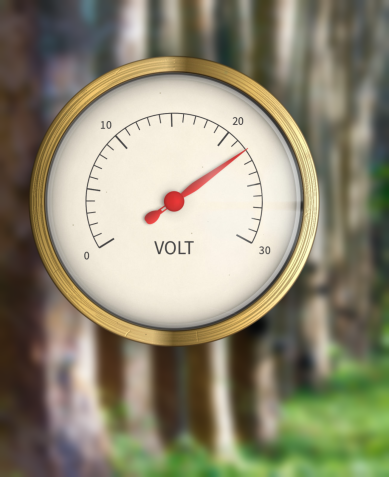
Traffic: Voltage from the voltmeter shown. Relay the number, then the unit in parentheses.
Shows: 22 (V)
